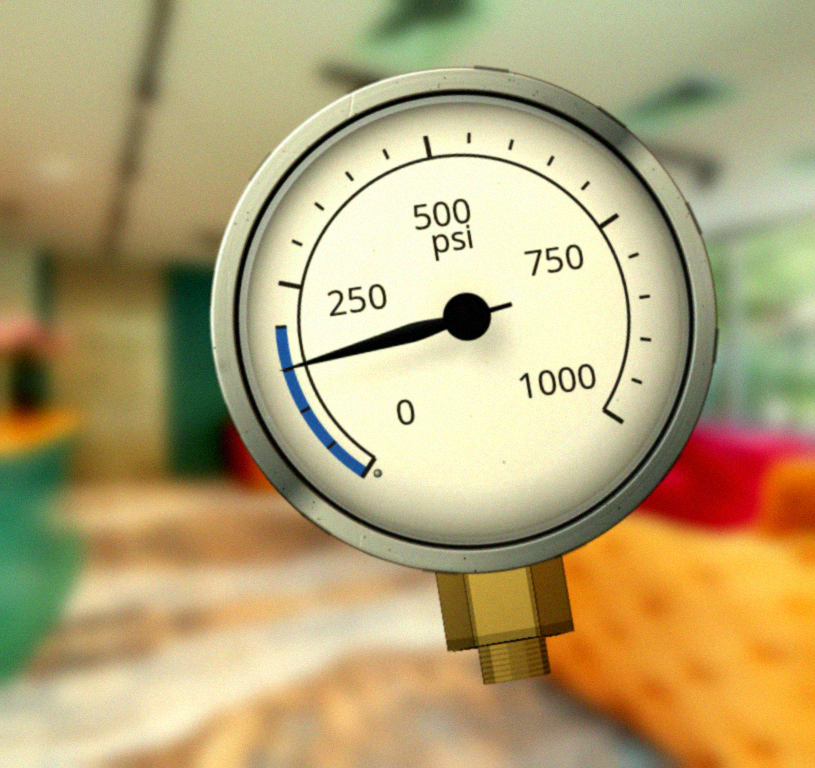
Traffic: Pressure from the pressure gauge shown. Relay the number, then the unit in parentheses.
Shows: 150 (psi)
